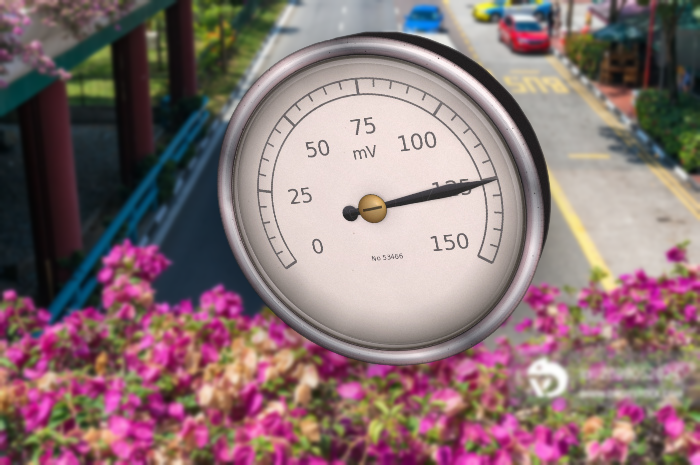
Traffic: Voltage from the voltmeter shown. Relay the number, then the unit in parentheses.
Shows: 125 (mV)
